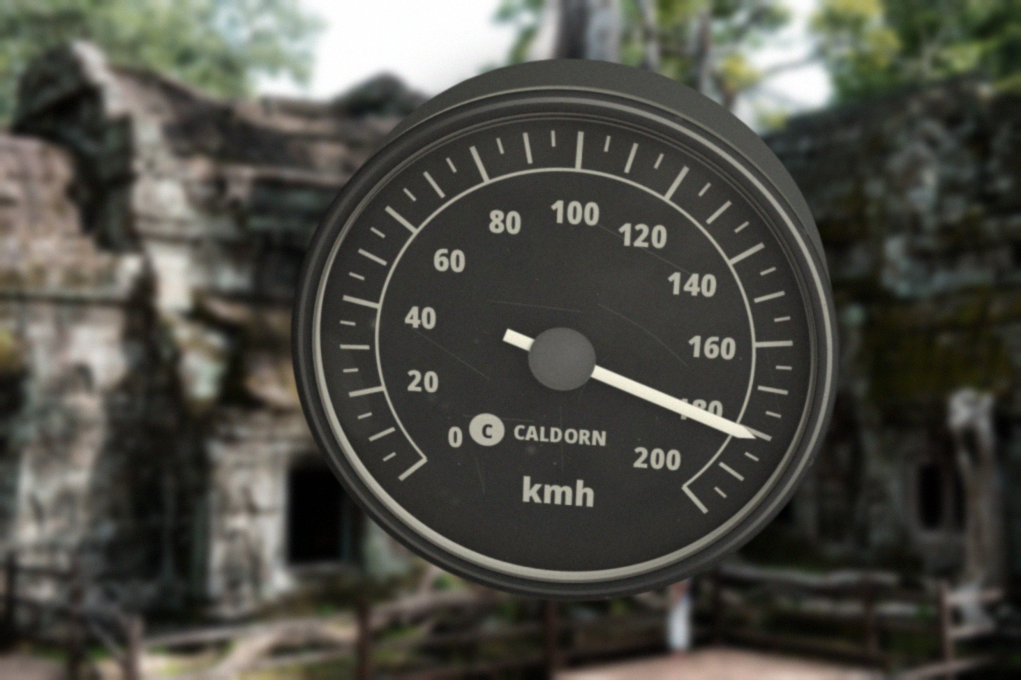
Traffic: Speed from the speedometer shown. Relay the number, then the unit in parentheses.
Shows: 180 (km/h)
